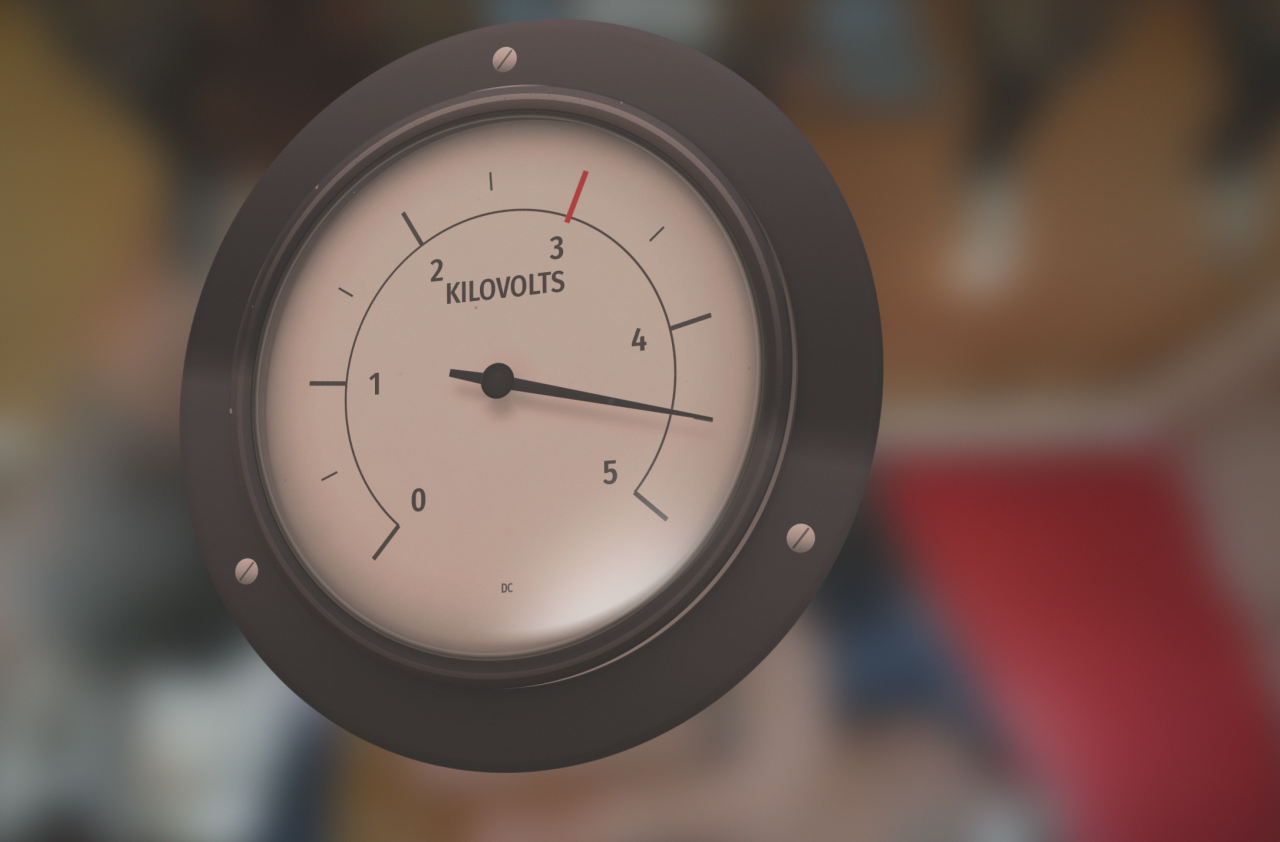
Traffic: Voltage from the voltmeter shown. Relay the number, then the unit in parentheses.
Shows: 4.5 (kV)
